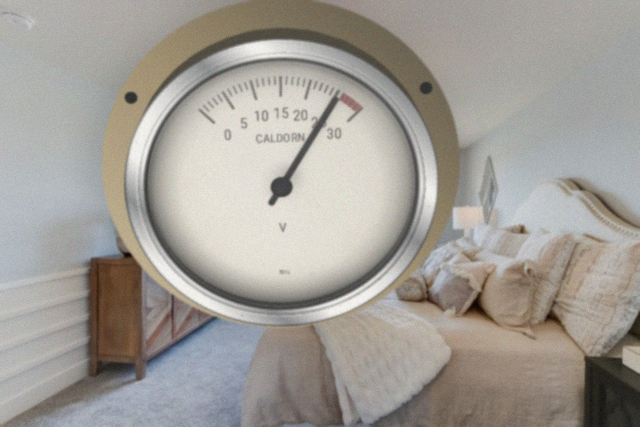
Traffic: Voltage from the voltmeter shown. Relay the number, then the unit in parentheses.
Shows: 25 (V)
